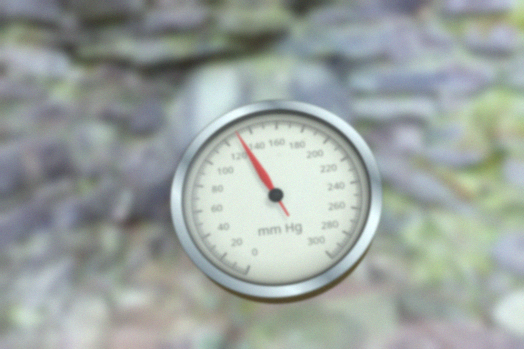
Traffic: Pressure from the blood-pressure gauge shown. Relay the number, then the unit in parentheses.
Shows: 130 (mmHg)
